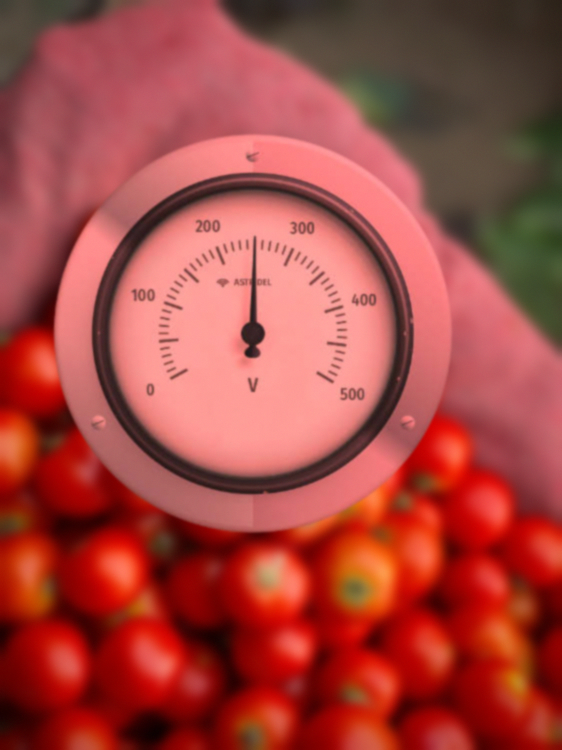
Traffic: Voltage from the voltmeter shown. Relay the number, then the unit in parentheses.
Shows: 250 (V)
